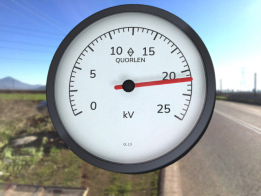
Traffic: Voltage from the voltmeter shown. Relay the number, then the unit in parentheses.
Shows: 21 (kV)
